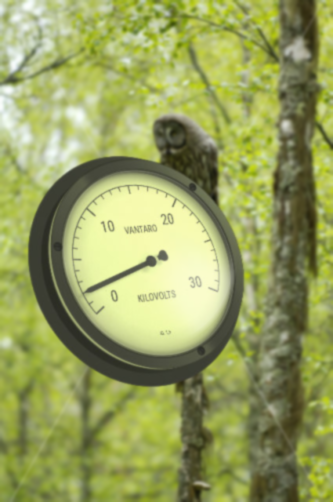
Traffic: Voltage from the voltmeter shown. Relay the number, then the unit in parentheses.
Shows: 2 (kV)
